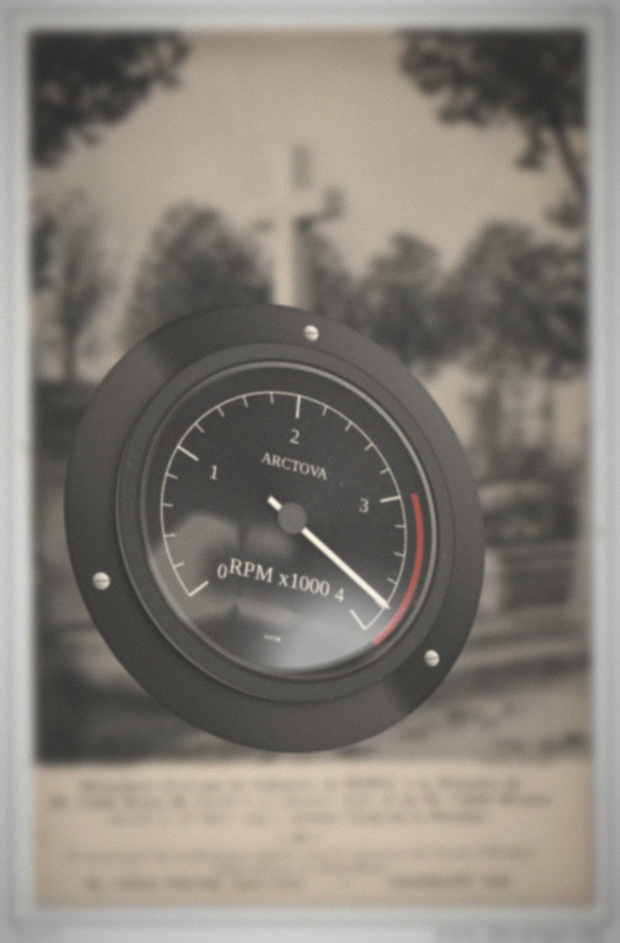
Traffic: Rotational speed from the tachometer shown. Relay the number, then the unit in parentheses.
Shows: 3800 (rpm)
